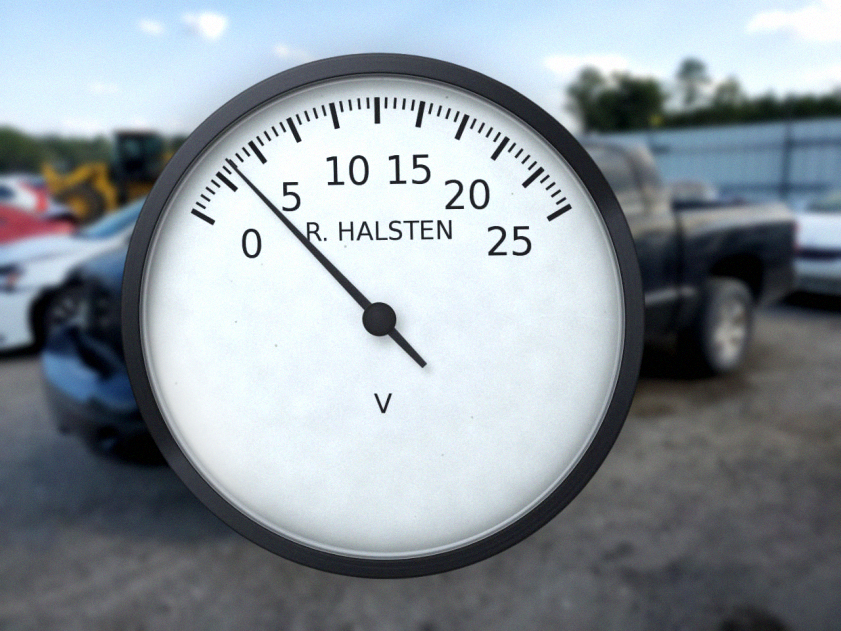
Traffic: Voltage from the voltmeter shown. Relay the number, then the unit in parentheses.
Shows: 3.5 (V)
